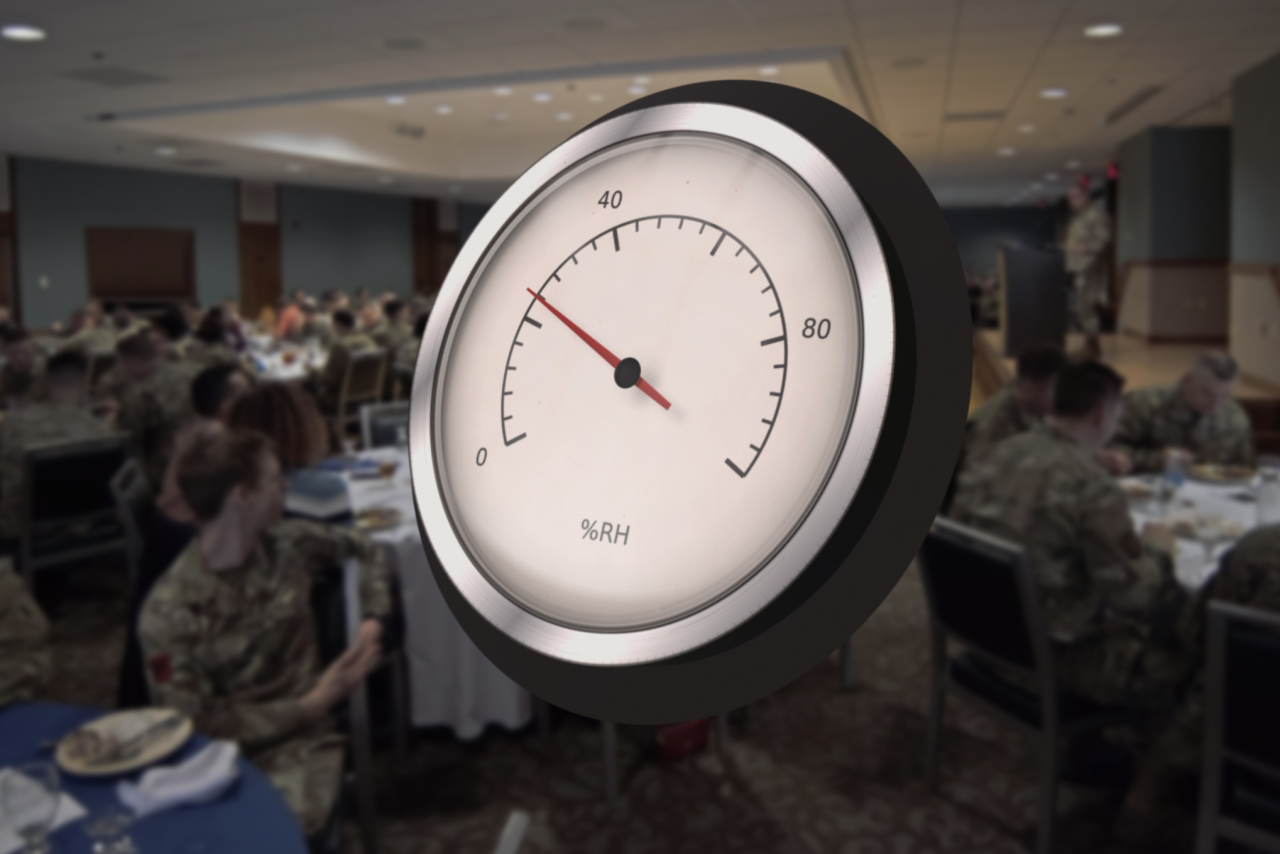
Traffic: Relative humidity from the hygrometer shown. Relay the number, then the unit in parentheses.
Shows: 24 (%)
